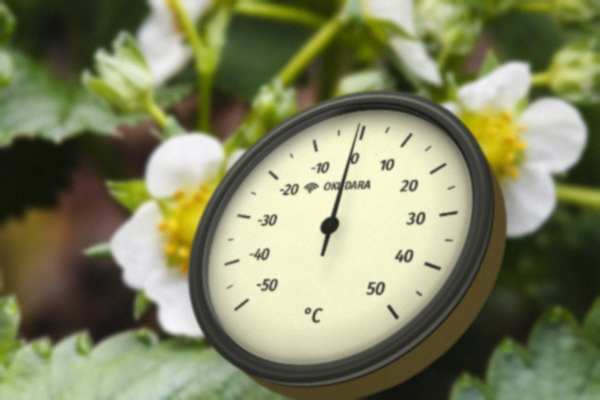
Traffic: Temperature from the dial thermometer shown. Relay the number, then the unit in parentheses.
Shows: 0 (°C)
